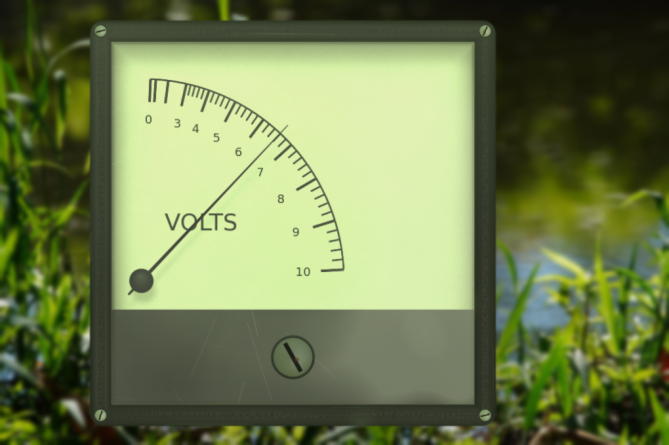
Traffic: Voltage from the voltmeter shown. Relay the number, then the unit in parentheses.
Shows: 6.6 (V)
